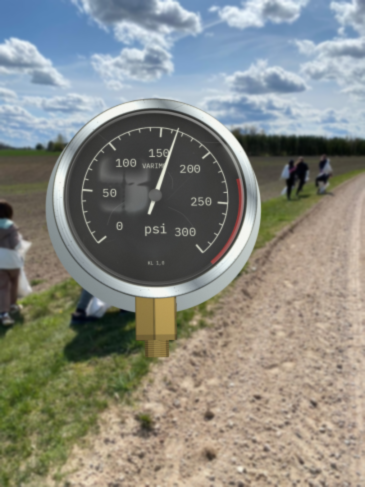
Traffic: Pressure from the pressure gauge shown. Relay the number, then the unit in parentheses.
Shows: 165 (psi)
